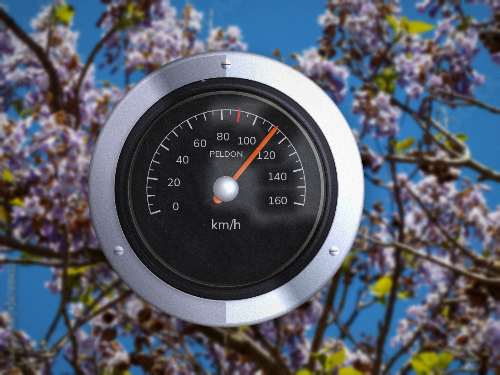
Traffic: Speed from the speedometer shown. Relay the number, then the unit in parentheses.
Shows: 112.5 (km/h)
